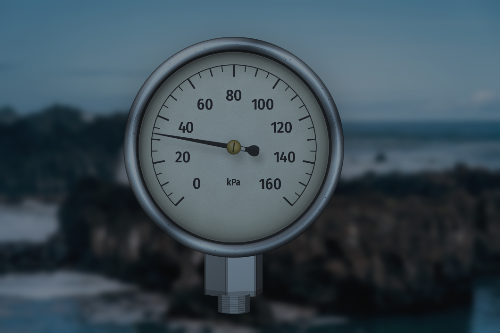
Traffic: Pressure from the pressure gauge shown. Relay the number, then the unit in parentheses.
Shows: 32.5 (kPa)
